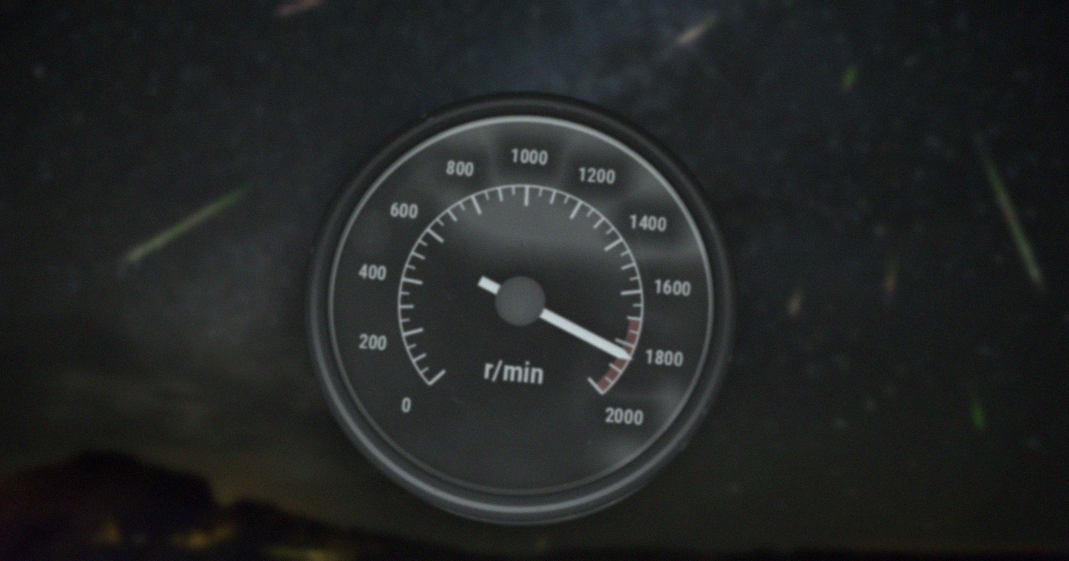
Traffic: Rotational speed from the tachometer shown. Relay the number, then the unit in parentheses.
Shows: 1850 (rpm)
